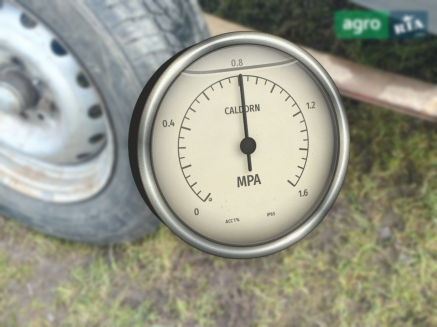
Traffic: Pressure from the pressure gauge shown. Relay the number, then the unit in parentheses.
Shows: 0.8 (MPa)
